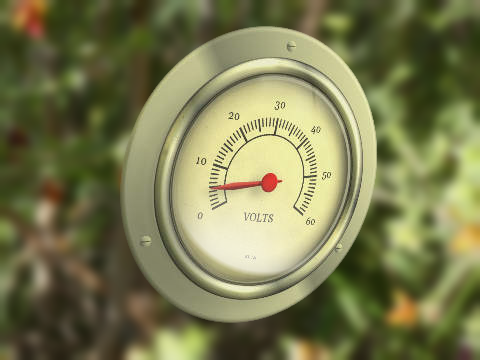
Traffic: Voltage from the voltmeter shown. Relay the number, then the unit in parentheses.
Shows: 5 (V)
